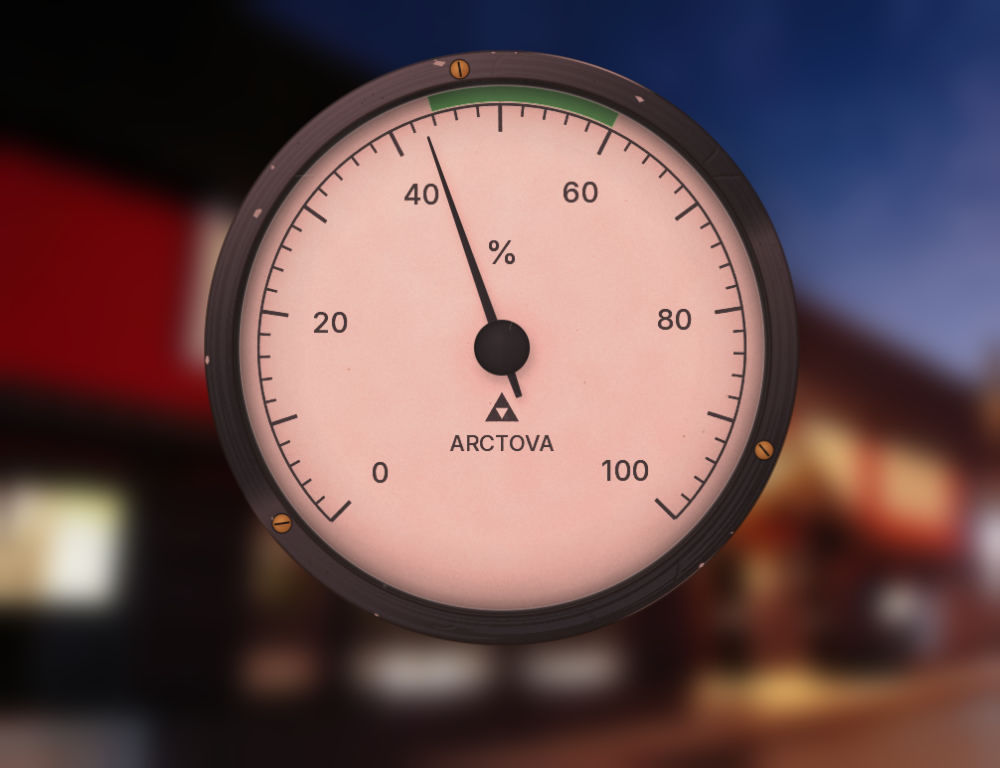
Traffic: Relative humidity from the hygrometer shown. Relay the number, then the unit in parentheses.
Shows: 43 (%)
